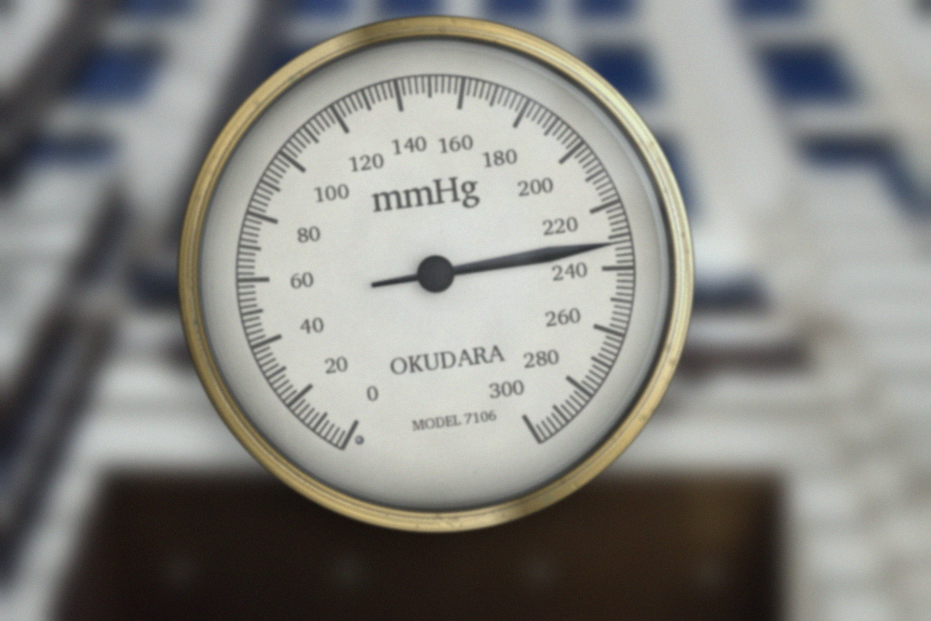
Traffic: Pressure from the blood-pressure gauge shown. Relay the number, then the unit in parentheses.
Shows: 232 (mmHg)
